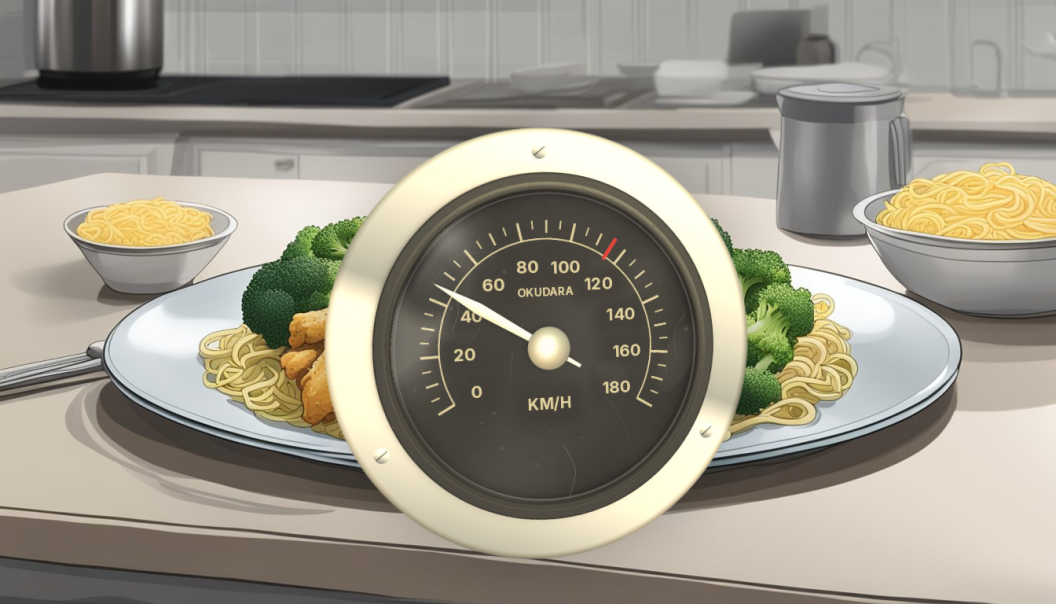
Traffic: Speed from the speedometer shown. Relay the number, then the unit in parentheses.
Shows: 45 (km/h)
